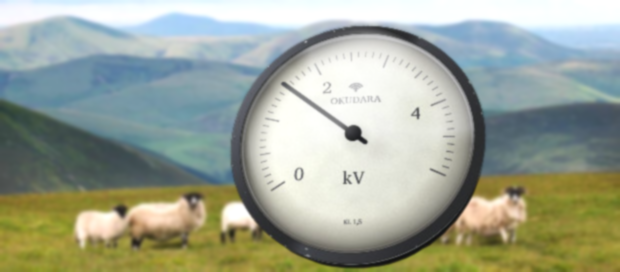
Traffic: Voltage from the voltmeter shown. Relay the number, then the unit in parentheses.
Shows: 1.5 (kV)
